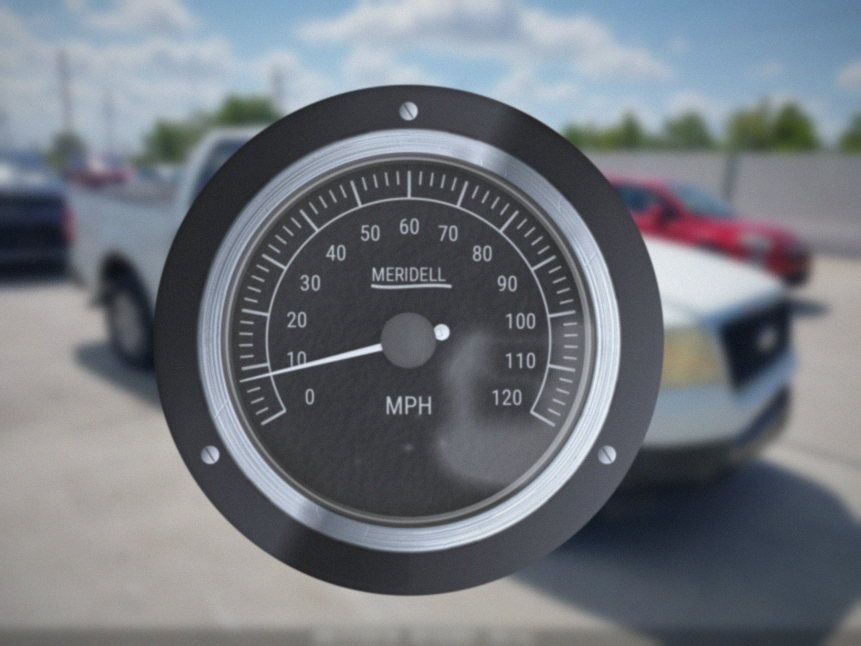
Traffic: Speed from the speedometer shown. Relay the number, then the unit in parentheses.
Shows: 8 (mph)
